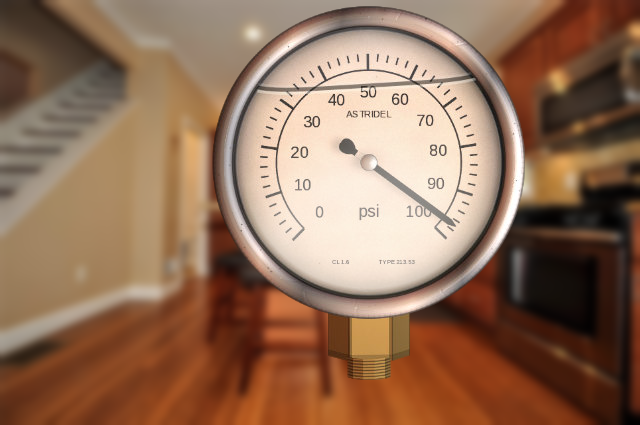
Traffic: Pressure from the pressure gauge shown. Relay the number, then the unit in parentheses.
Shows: 97 (psi)
